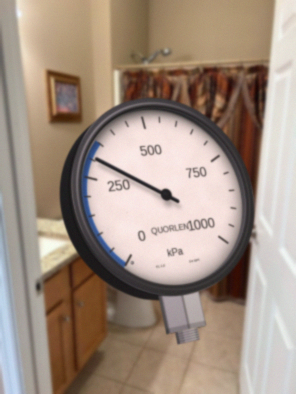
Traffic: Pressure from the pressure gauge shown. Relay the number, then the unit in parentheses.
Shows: 300 (kPa)
